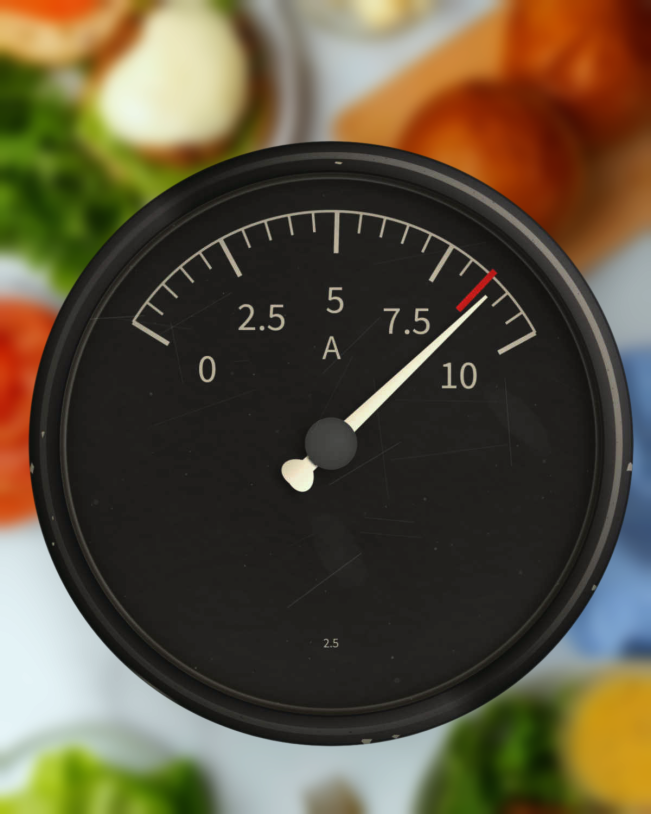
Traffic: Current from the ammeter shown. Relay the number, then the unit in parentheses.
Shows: 8.75 (A)
